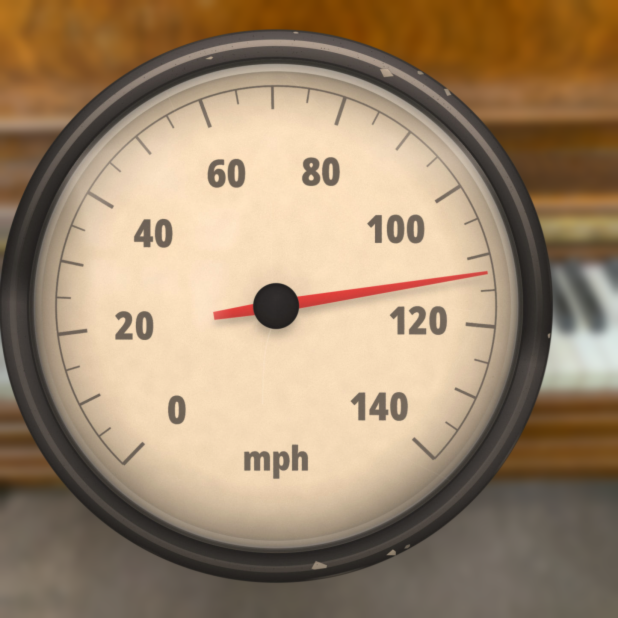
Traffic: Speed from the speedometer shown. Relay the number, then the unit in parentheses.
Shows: 112.5 (mph)
